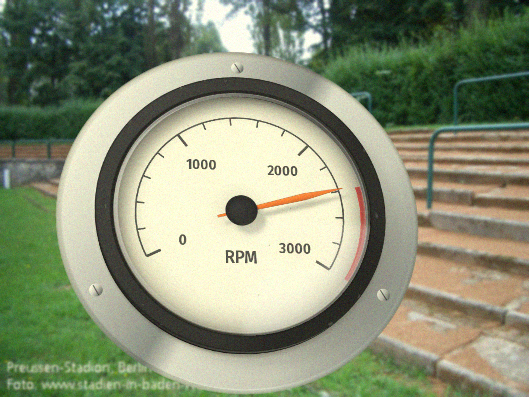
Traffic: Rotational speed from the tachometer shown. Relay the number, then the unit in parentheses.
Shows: 2400 (rpm)
